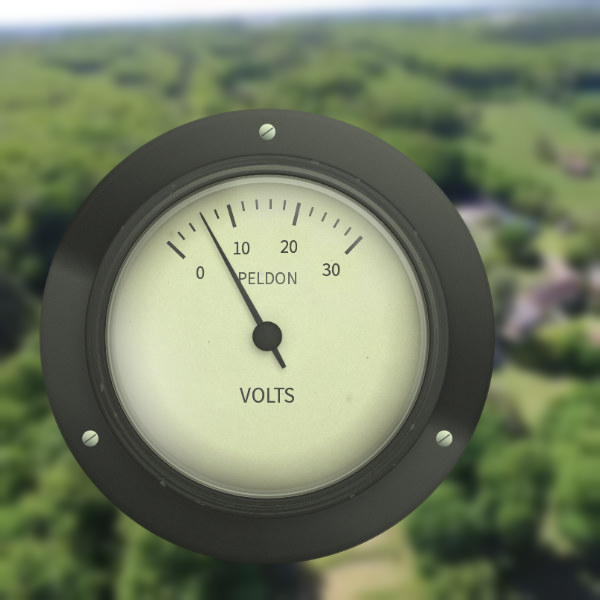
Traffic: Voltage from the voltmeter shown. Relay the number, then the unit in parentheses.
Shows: 6 (V)
